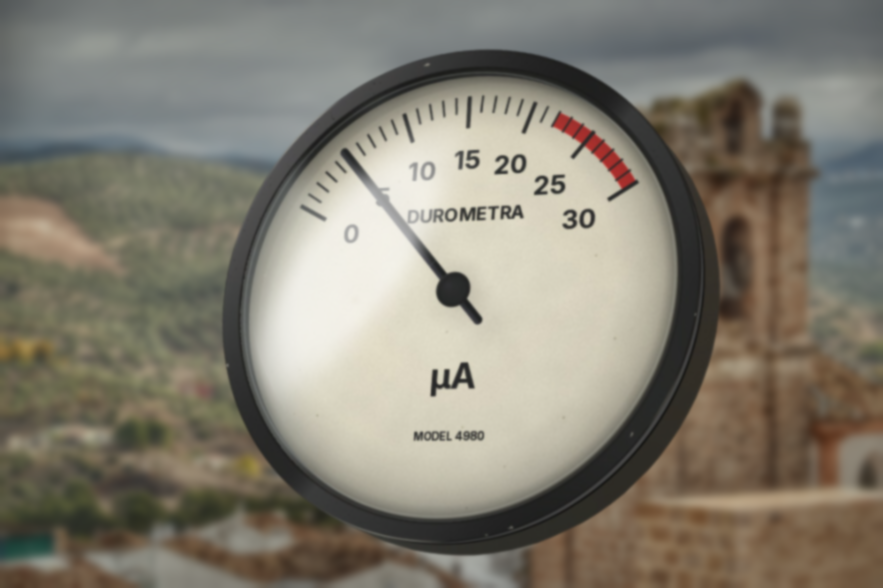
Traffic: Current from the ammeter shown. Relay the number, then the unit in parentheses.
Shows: 5 (µA)
